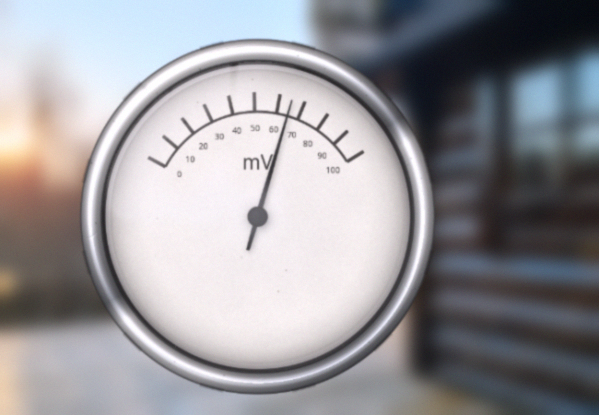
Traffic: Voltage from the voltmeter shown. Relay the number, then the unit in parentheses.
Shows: 65 (mV)
